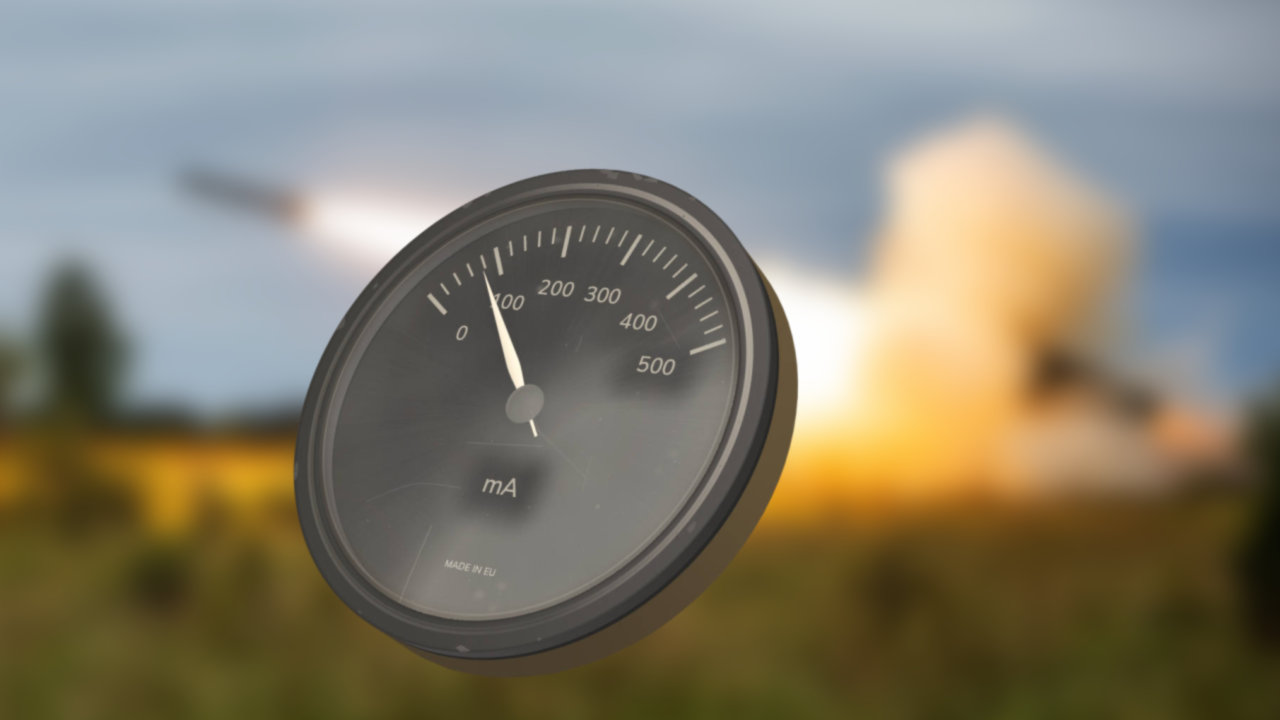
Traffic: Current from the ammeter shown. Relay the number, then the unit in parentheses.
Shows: 80 (mA)
